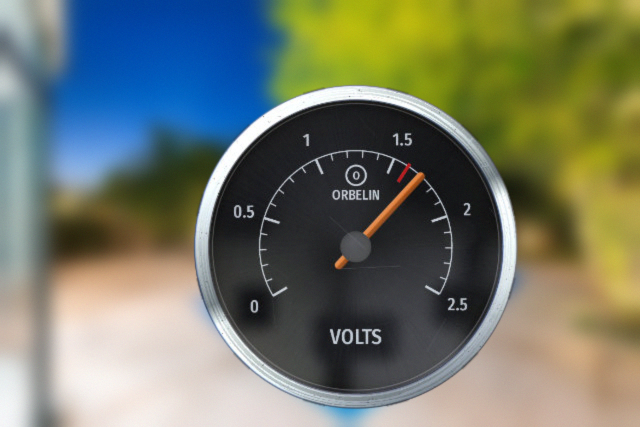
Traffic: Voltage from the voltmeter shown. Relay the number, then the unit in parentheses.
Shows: 1.7 (V)
